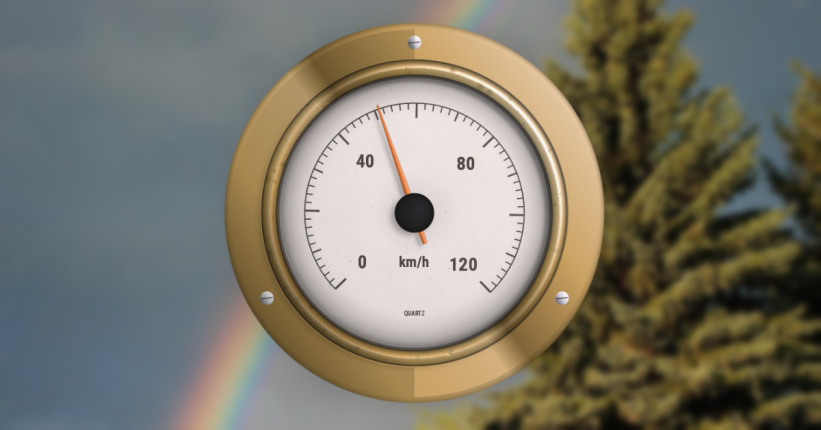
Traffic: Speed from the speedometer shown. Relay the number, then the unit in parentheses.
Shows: 51 (km/h)
